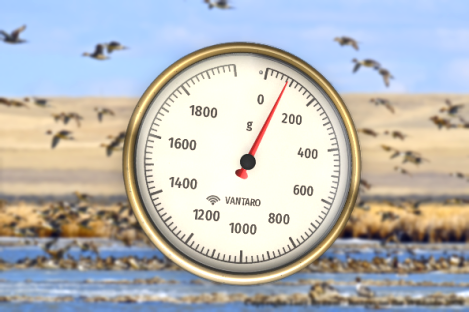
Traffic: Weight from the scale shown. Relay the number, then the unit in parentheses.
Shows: 80 (g)
